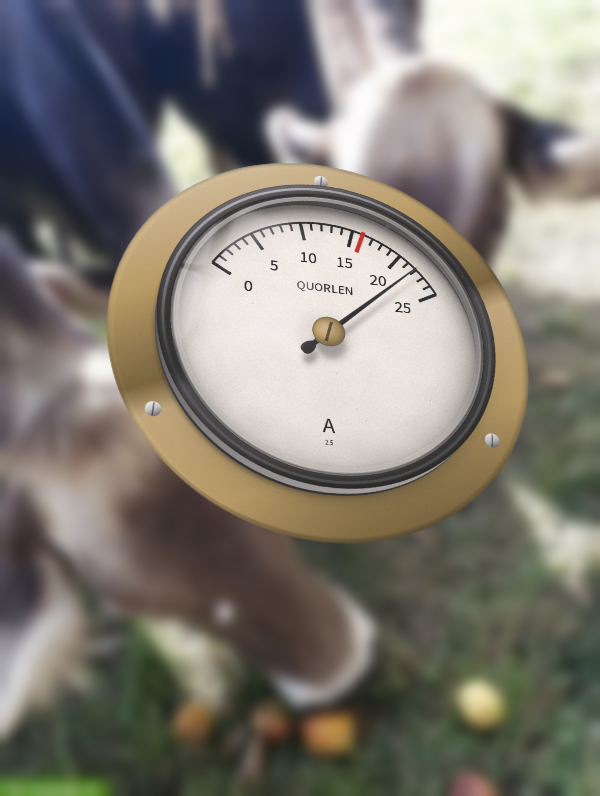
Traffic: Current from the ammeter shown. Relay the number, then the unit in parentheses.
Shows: 22 (A)
